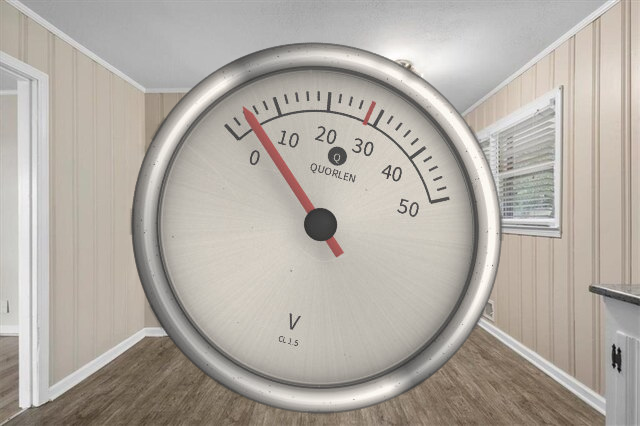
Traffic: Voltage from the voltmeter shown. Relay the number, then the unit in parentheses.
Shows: 4 (V)
